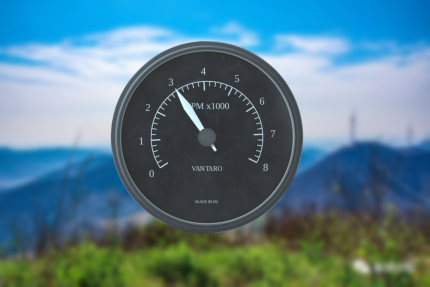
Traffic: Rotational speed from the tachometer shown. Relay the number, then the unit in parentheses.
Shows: 3000 (rpm)
